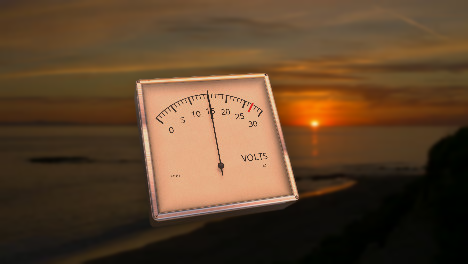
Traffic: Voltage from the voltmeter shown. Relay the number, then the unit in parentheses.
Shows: 15 (V)
